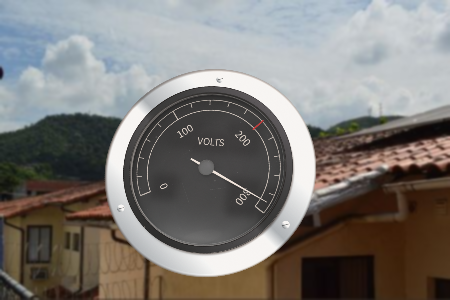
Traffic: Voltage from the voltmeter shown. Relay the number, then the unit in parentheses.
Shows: 290 (V)
